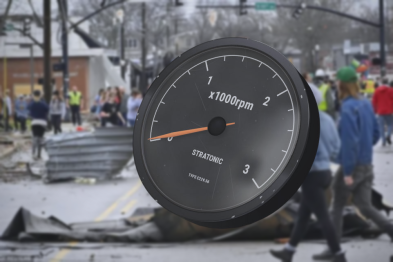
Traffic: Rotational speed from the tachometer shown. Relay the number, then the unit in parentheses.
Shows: 0 (rpm)
